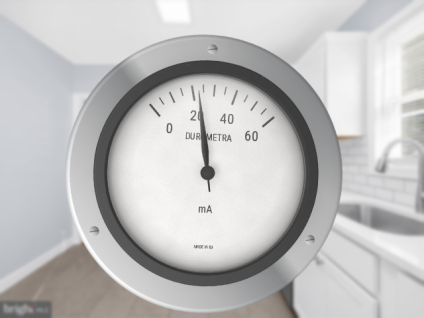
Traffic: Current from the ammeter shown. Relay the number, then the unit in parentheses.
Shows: 22.5 (mA)
